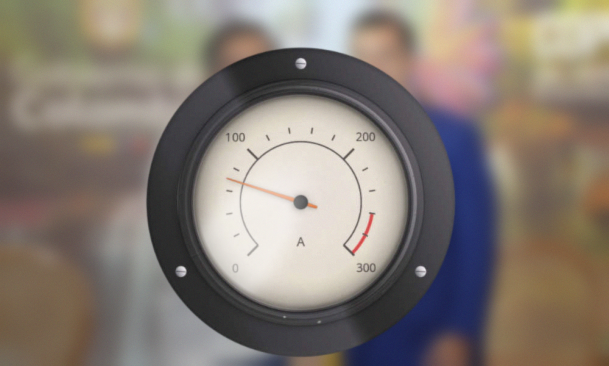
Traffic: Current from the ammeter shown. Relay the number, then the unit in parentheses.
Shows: 70 (A)
